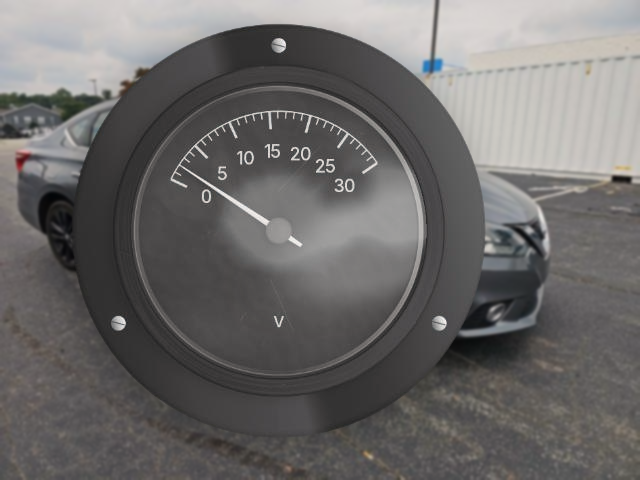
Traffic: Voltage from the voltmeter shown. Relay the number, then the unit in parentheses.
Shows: 2 (V)
